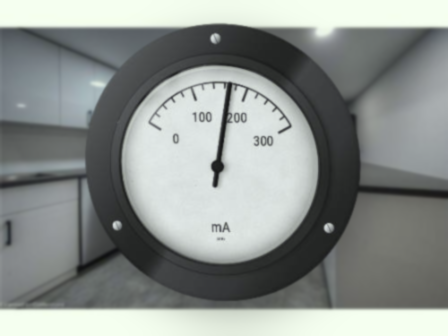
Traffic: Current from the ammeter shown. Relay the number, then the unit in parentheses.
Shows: 170 (mA)
